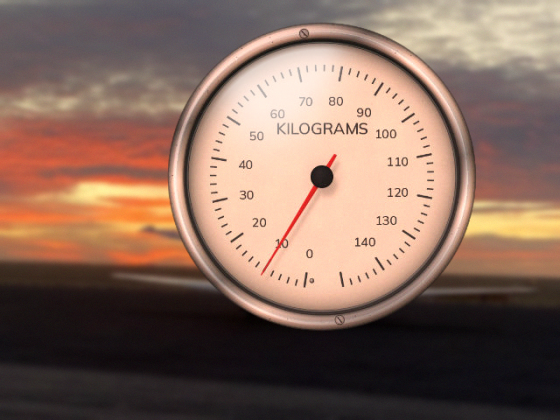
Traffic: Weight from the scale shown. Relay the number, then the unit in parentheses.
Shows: 10 (kg)
